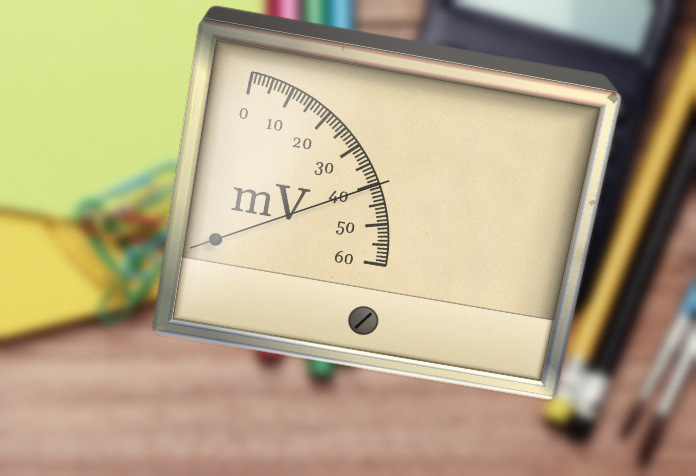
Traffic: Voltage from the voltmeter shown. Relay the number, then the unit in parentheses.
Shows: 40 (mV)
